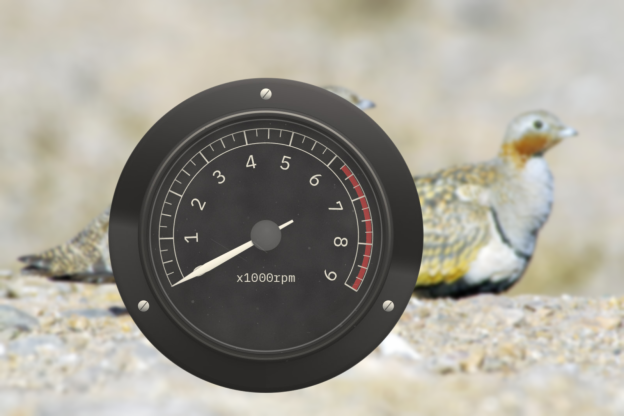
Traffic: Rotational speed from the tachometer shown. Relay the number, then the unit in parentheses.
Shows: 0 (rpm)
